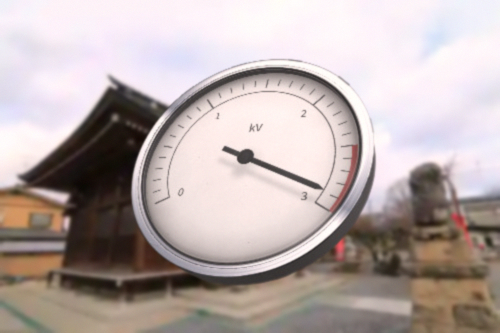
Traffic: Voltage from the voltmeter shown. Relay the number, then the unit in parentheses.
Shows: 2.9 (kV)
